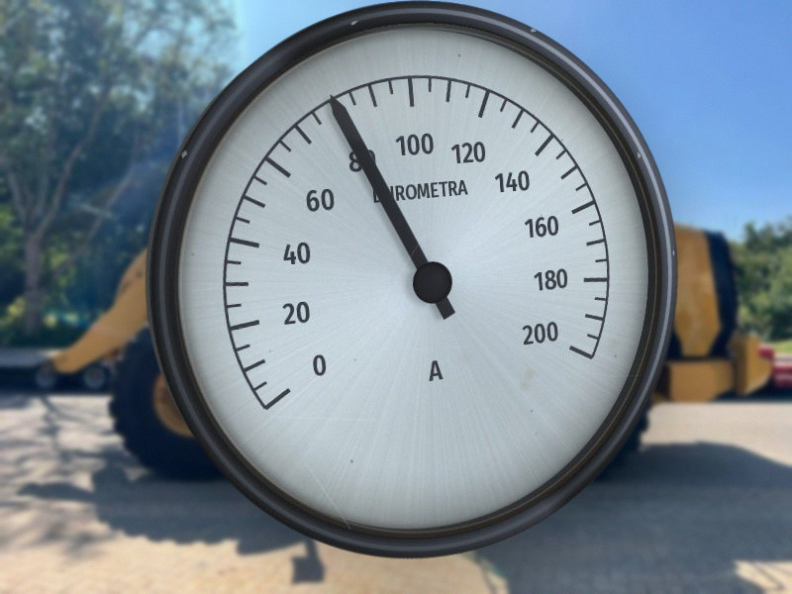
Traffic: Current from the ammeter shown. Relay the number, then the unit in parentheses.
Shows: 80 (A)
